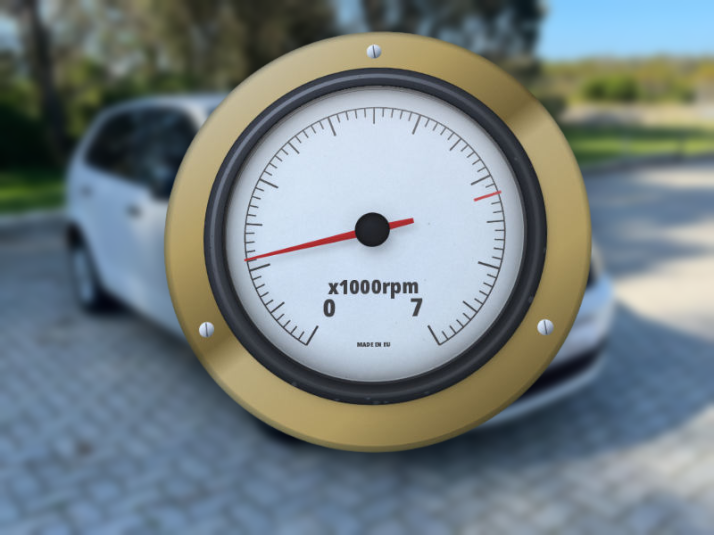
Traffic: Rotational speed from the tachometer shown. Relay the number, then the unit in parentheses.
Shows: 1100 (rpm)
